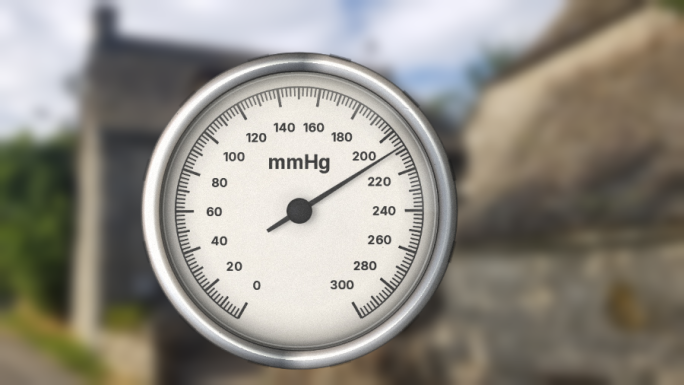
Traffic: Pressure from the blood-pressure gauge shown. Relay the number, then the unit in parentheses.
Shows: 208 (mmHg)
